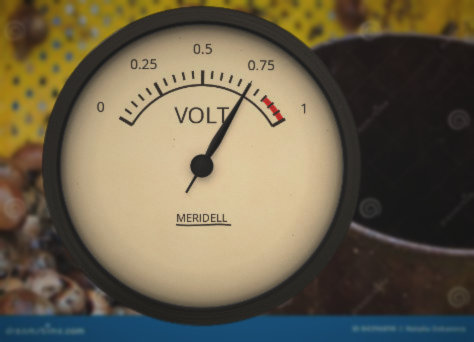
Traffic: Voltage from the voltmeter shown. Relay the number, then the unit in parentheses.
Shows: 0.75 (V)
